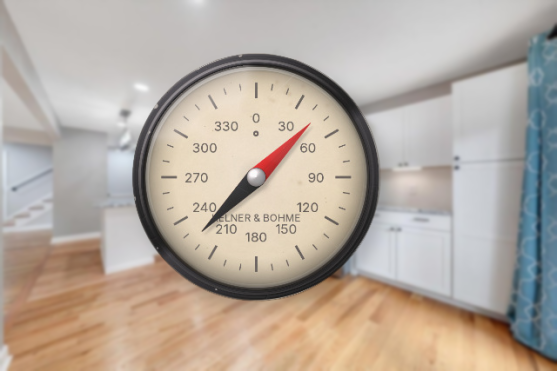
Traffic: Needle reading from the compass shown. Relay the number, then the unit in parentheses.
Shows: 45 (°)
